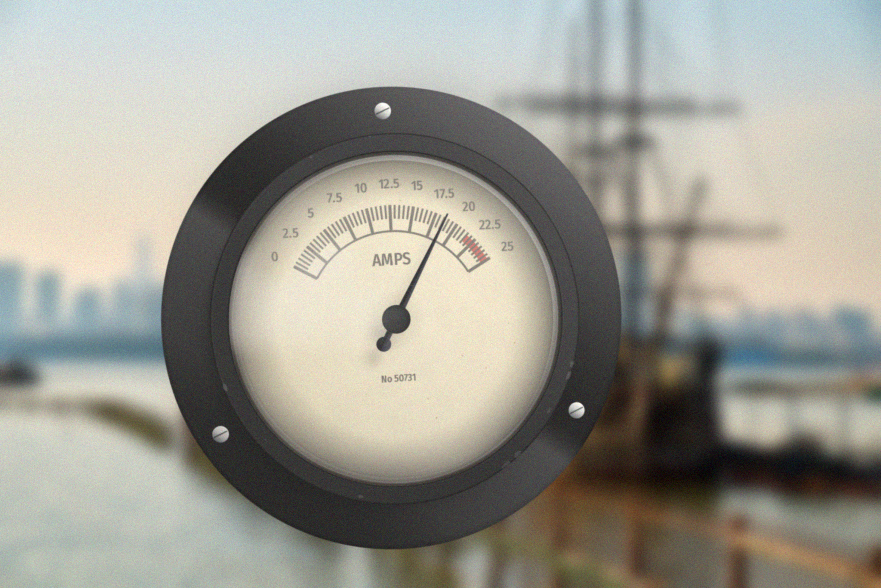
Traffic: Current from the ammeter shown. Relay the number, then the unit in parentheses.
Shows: 18.5 (A)
